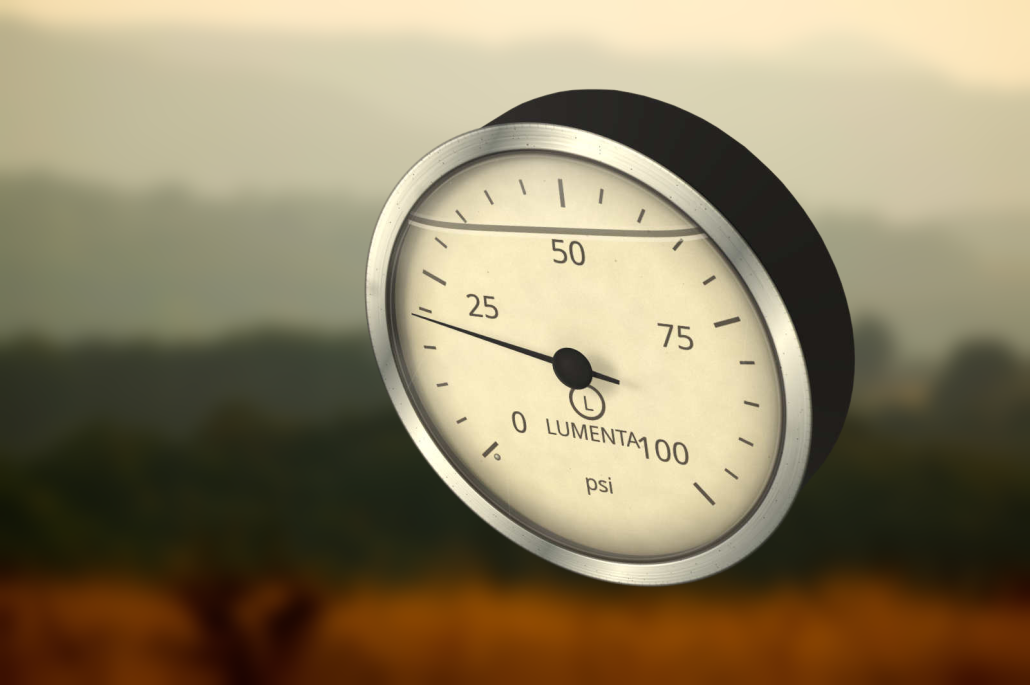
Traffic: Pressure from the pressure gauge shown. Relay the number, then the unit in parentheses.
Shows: 20 (psi)
